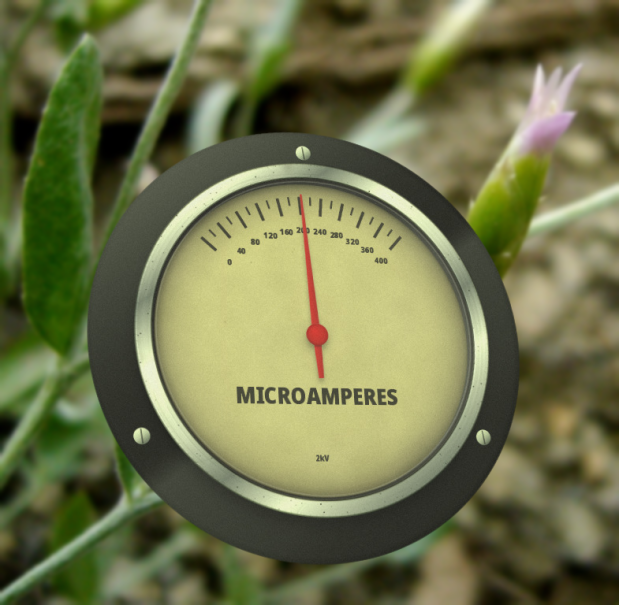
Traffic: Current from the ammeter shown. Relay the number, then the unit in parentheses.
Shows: 200 (µA)
